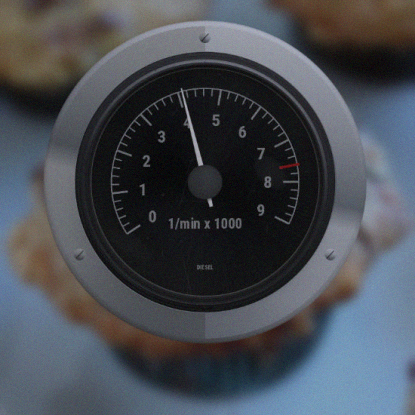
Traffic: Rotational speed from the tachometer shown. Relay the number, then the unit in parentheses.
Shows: 4100 (rpm)
